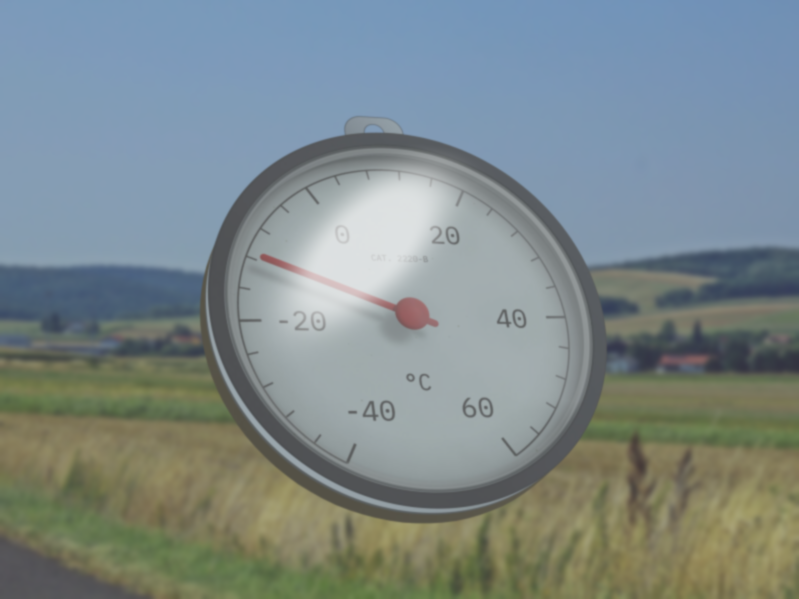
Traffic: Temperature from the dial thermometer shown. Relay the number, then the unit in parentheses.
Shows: -12 (°C)
